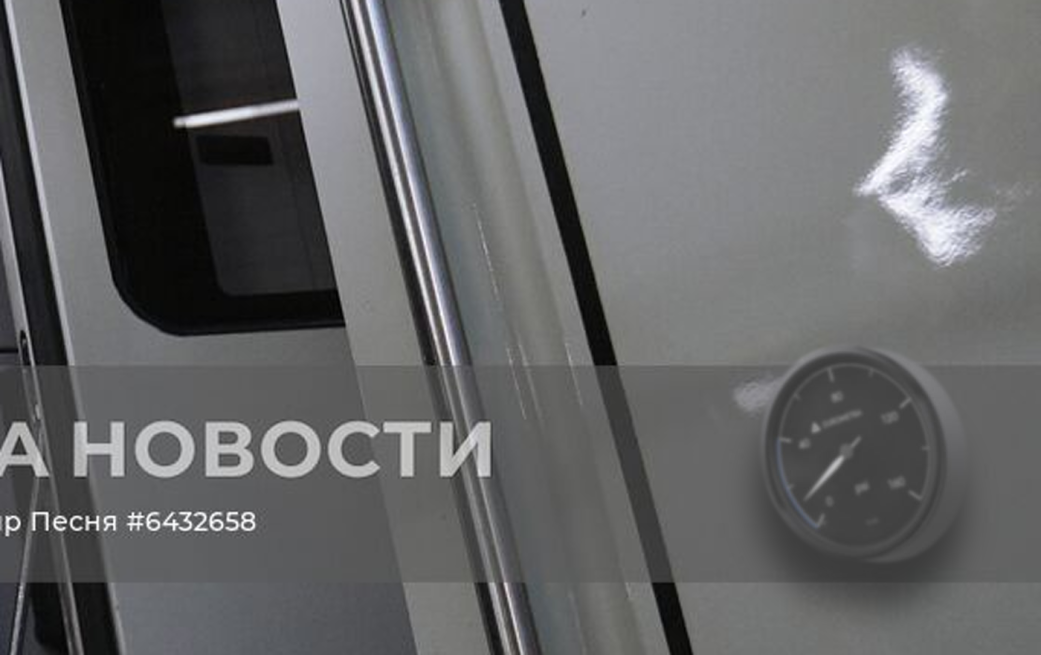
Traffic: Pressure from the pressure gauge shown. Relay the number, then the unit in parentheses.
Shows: 10 (psi)
